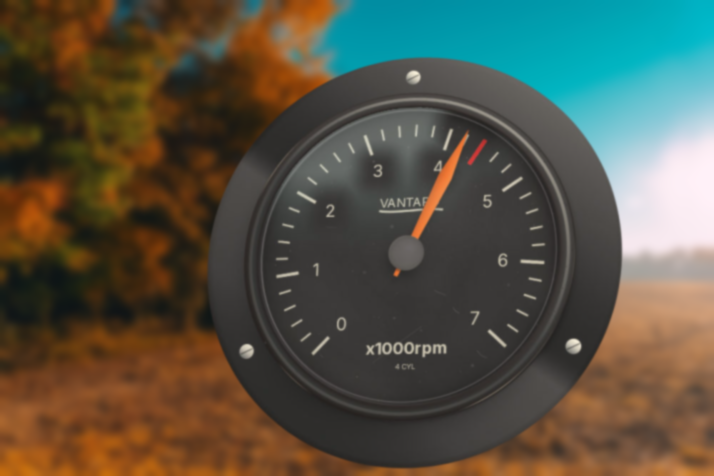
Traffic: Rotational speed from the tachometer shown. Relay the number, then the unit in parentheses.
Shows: 4200 (rpm)
